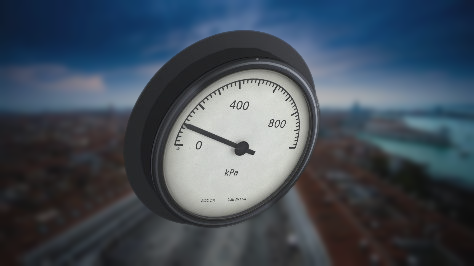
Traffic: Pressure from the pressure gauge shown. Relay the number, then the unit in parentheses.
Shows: 100 (kPa)
